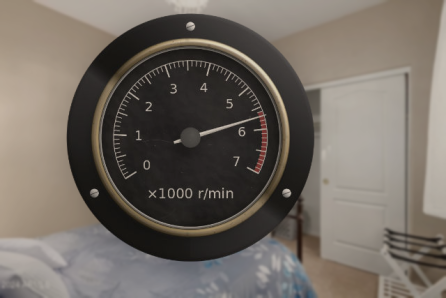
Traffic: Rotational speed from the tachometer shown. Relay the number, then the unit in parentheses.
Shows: 5700 (rpm)
